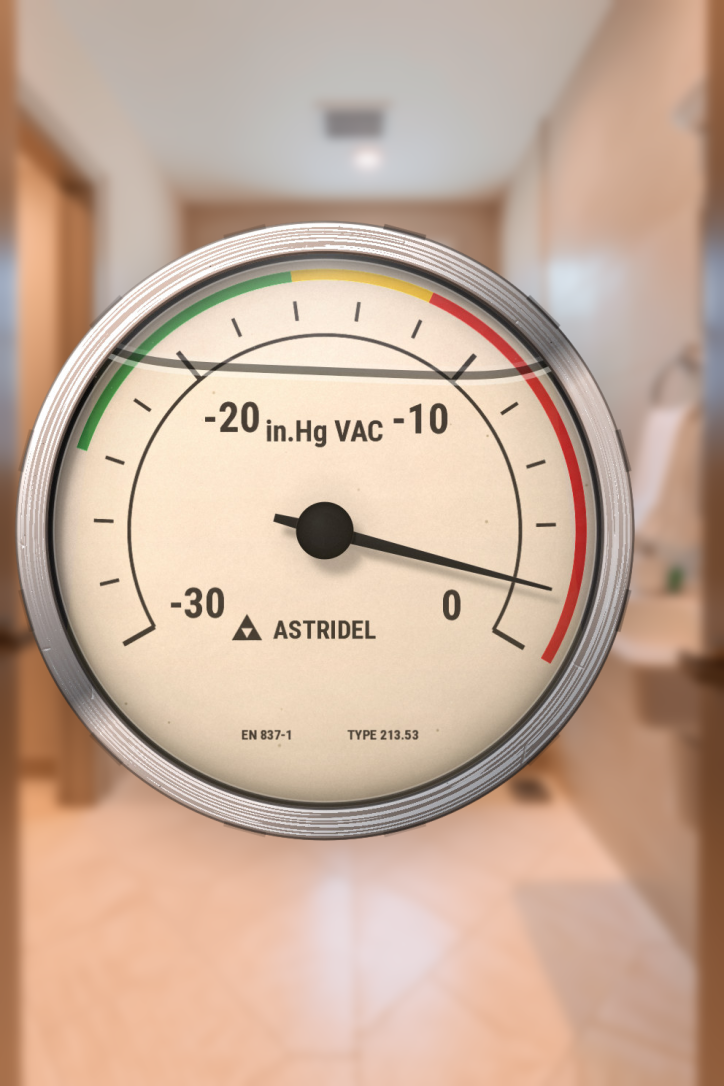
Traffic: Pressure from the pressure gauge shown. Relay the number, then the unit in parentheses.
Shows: -2 (inHg)
